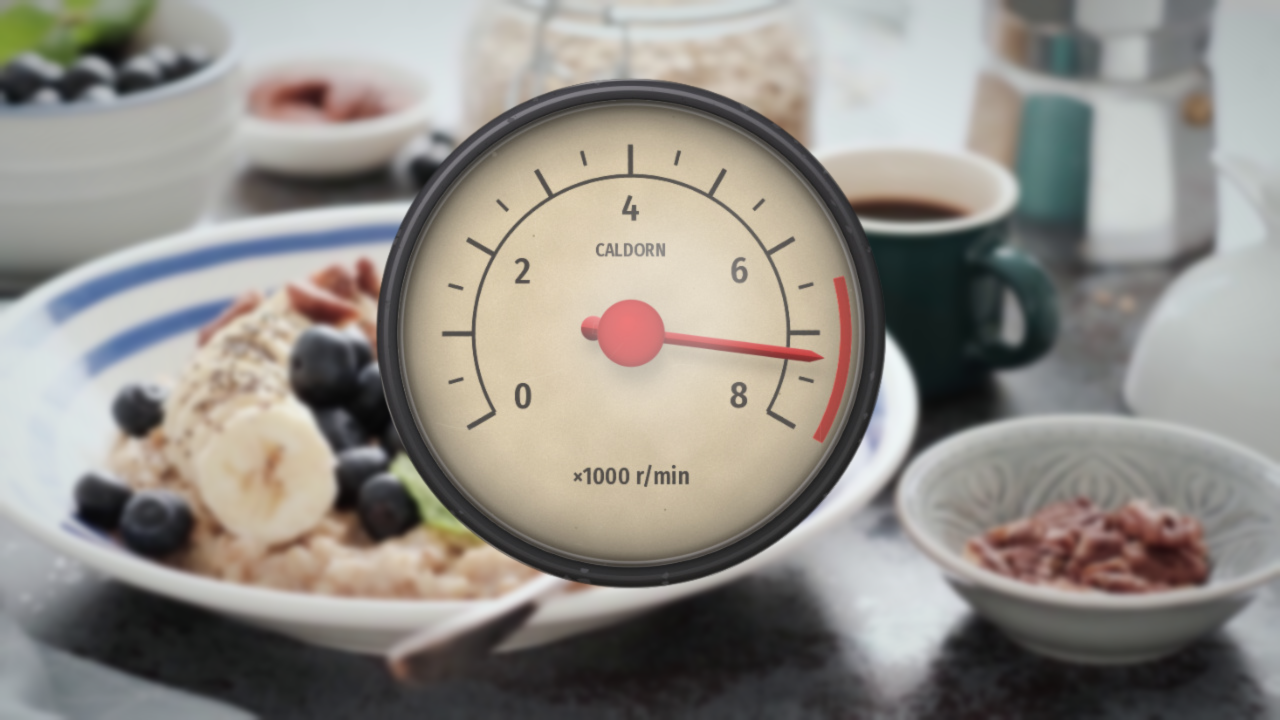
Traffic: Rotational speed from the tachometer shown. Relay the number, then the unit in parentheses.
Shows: 7250 (rpm)
